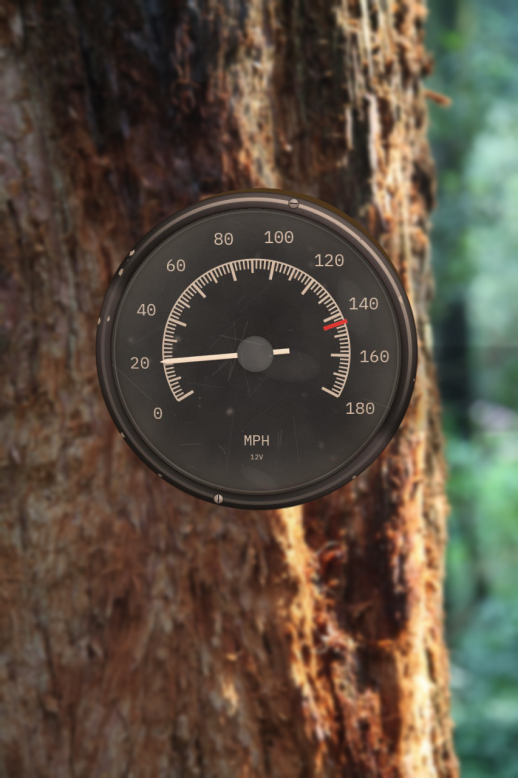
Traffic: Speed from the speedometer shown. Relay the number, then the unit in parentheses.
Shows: 20 (mph)
